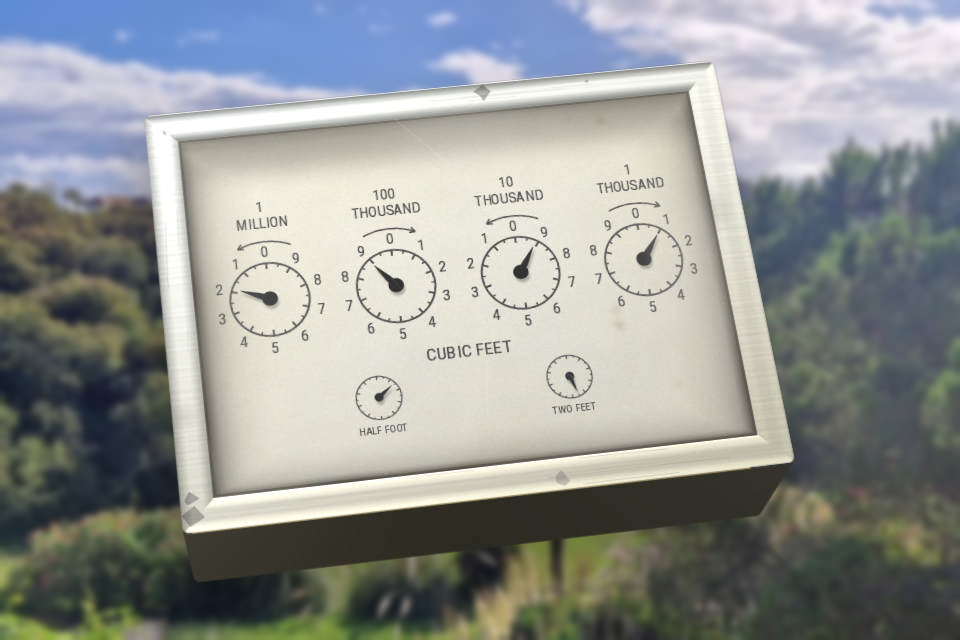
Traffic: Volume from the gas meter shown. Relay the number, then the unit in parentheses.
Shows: 189100 (ft³)
